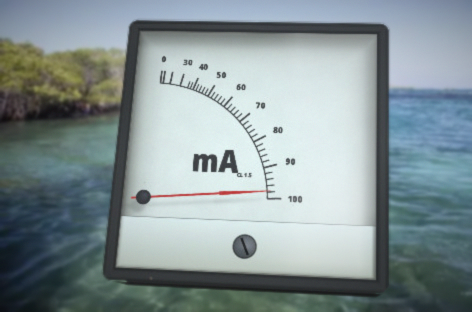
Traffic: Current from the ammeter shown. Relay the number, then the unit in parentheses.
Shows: 98 (mA)
